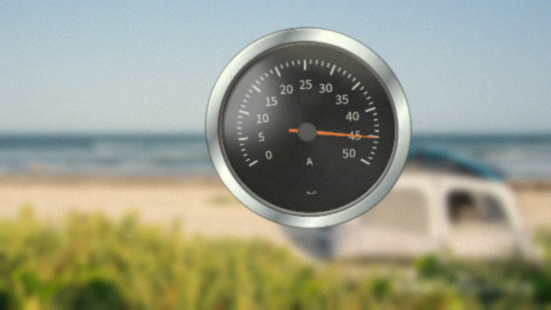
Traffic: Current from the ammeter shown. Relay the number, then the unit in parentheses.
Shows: 45 (A)
